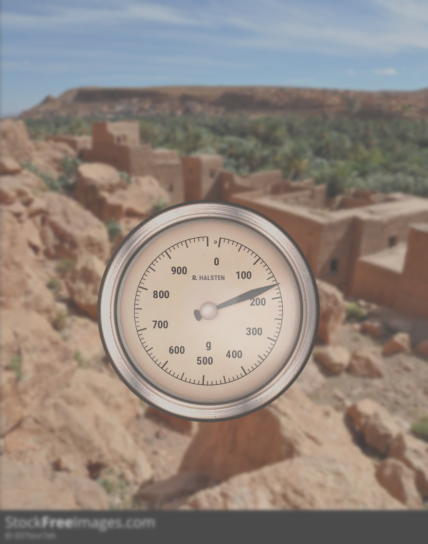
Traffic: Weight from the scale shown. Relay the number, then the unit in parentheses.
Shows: 170 (g)
